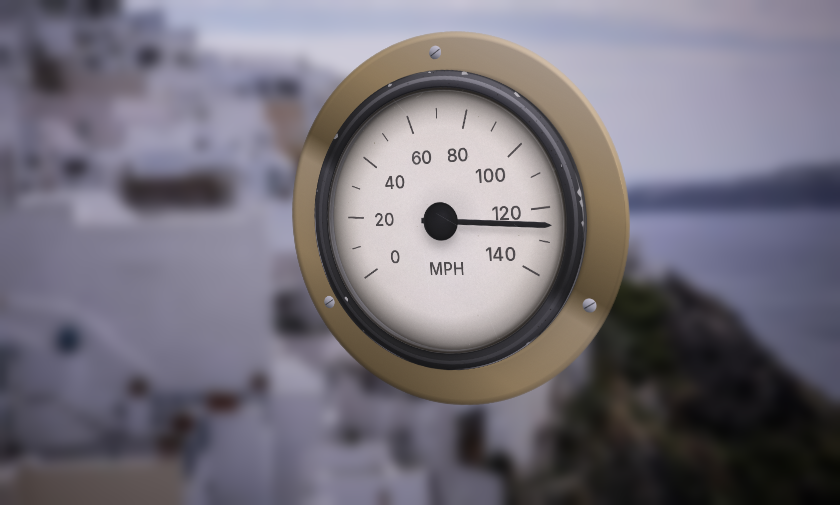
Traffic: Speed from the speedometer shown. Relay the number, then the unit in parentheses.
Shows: 125 (mph)
